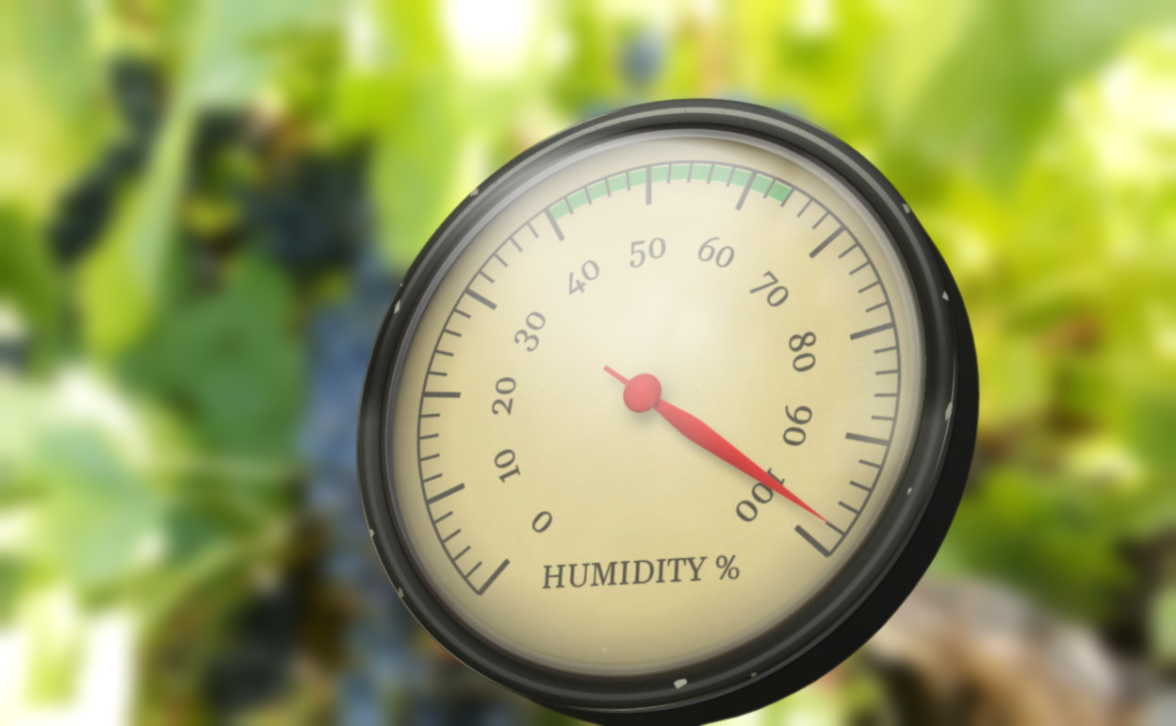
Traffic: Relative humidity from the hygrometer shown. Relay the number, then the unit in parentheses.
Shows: 98 (%)
